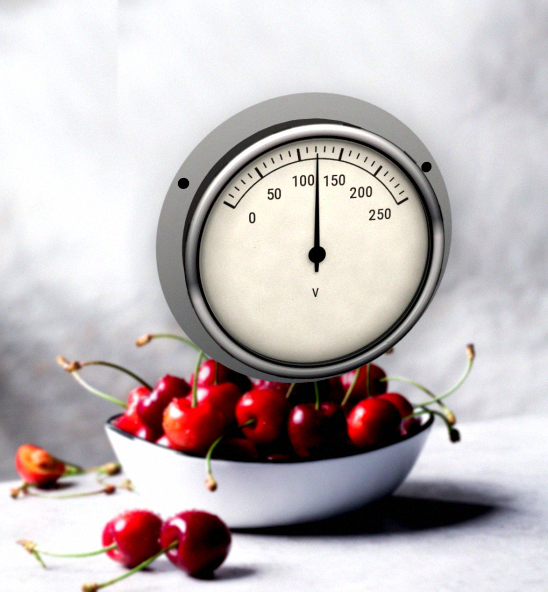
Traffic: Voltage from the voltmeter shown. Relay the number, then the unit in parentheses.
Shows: 120 (V)
